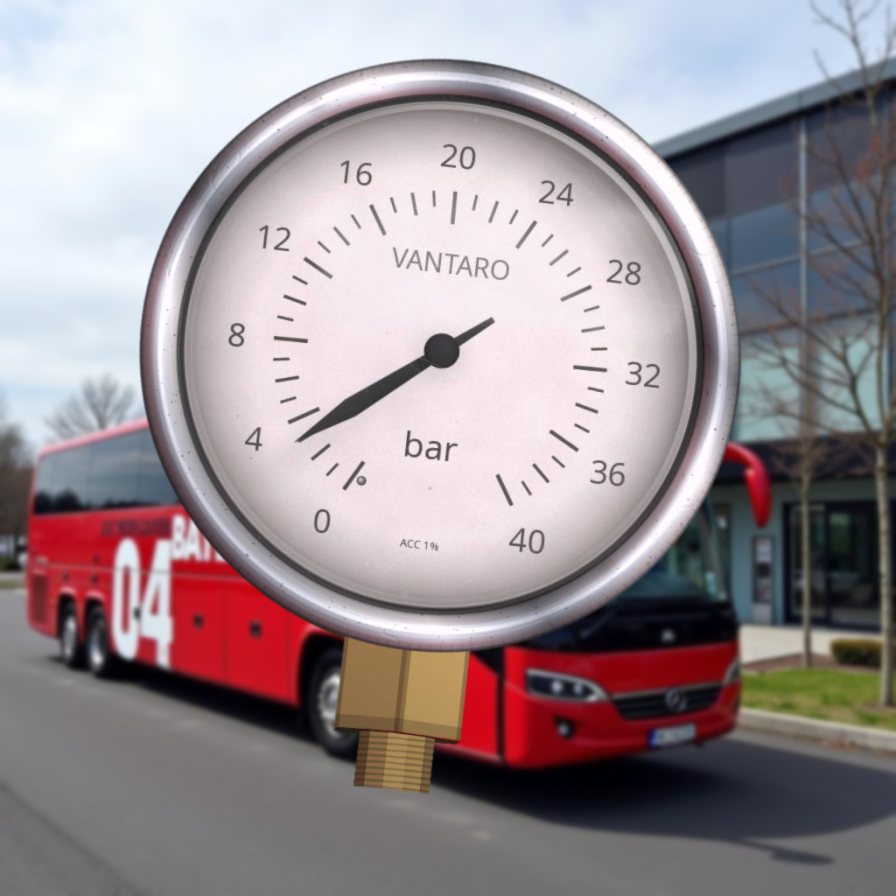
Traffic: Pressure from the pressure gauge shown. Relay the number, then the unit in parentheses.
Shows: 3 (bar)
